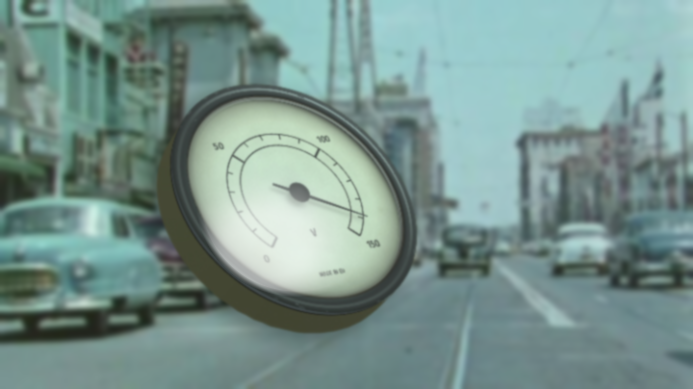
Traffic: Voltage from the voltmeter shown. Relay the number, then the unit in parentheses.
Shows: 140 (V)
